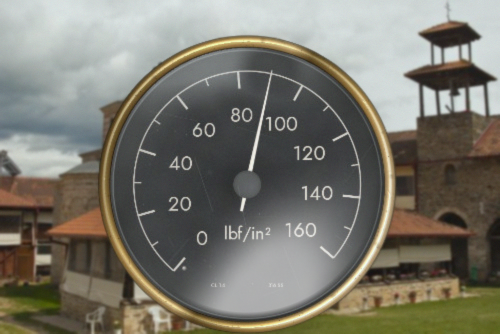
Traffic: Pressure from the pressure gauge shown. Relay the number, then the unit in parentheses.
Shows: 90 (psi)
